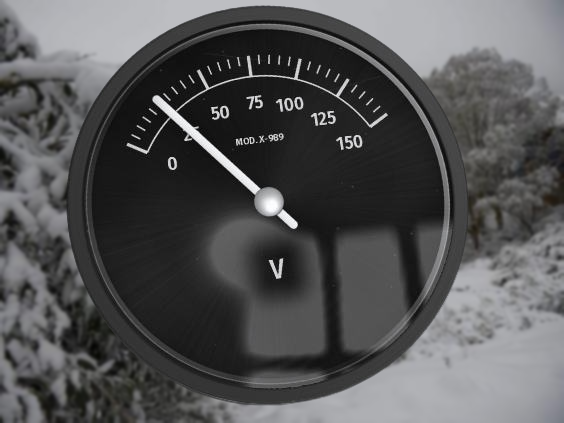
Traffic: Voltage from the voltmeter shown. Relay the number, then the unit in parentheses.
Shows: 25 (V)
